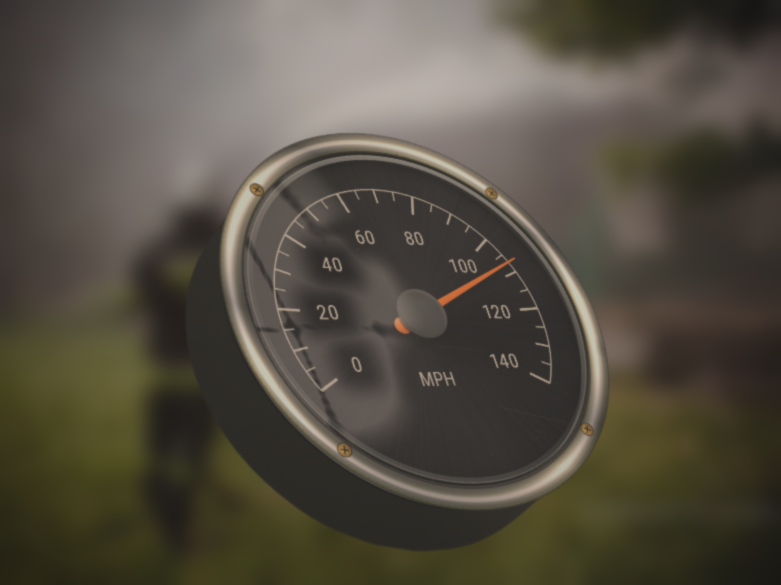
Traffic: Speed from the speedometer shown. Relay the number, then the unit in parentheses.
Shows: 107.5 (mph)
